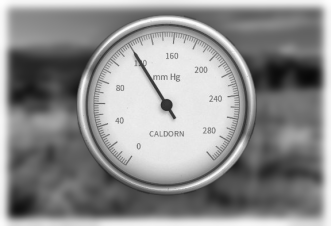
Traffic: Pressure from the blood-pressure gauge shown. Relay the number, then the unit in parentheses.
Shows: 120 (mmHg)
